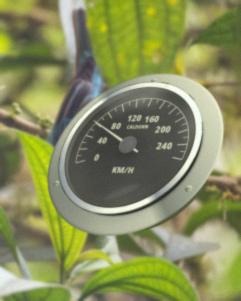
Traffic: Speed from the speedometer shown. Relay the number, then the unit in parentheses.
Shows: 60 (km/h)
